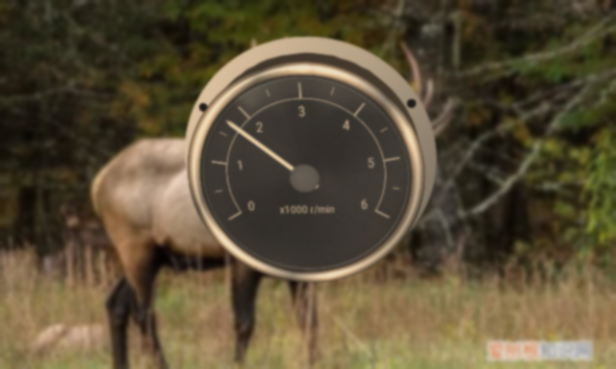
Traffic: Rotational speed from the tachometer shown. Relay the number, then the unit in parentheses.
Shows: 1750 (rpm)
